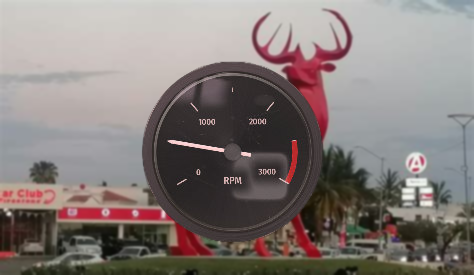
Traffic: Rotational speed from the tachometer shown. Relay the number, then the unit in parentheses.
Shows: 500 (rpm)
